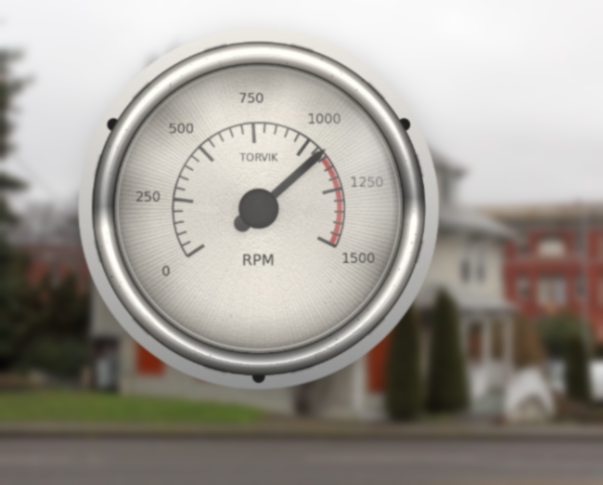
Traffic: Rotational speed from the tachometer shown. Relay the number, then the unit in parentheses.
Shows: 1075 (rpm)
